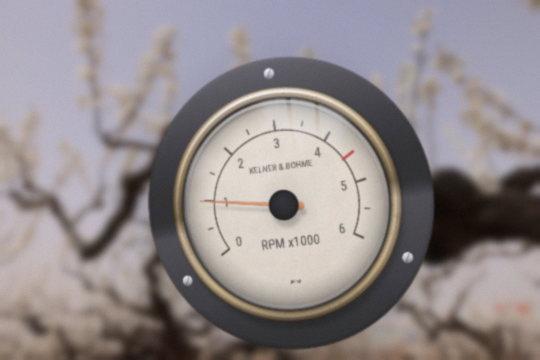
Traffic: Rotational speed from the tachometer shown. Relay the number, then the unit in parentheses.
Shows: 1000 (rpm)
